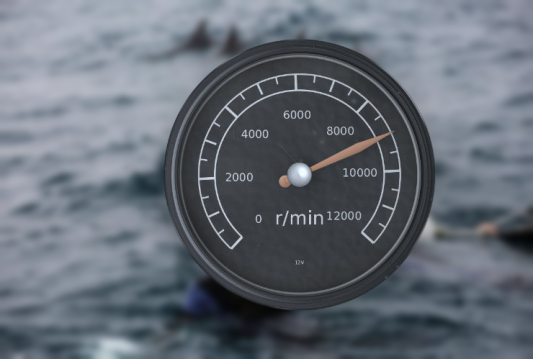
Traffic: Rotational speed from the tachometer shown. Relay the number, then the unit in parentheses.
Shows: 9000 (rpm)
